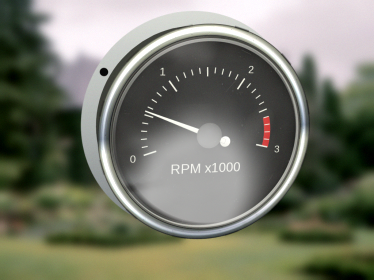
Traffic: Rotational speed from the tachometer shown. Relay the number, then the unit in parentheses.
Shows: 550 (rpm)
